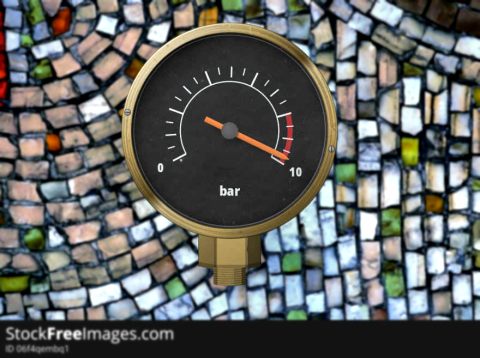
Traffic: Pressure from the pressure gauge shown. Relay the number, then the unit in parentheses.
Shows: 9.75 (bar)
